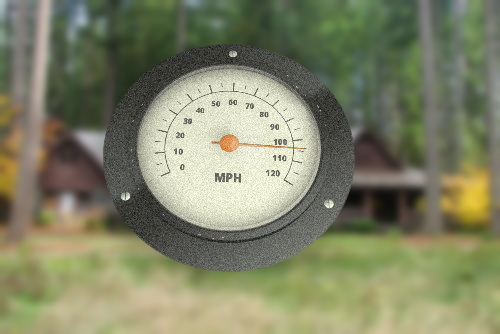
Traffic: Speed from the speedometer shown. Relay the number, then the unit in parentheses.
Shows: 105 (mph)
